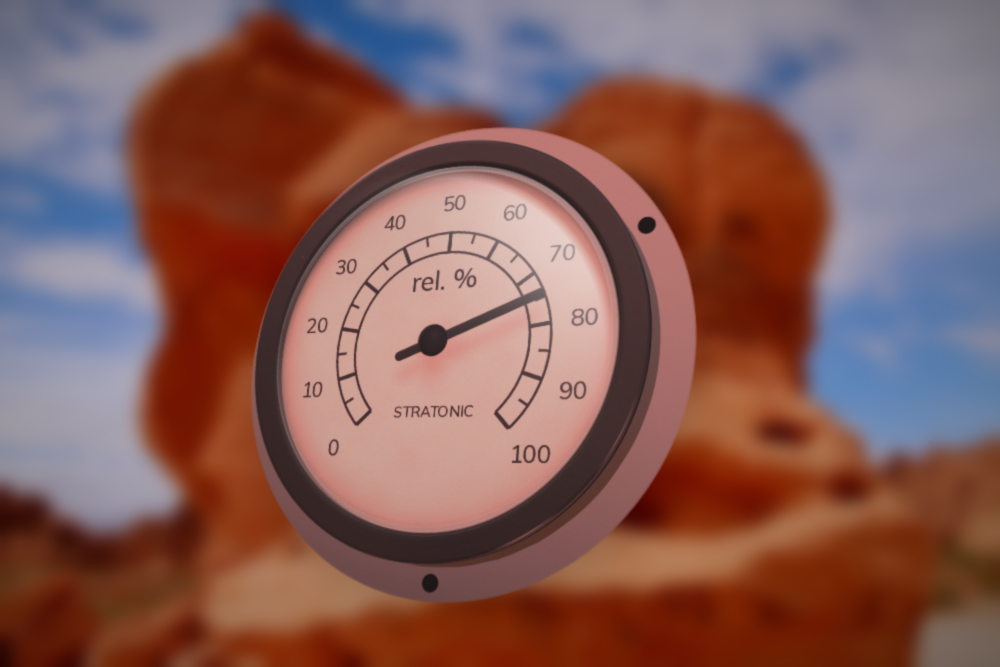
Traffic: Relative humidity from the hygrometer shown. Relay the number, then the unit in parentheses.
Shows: 75 (%)
